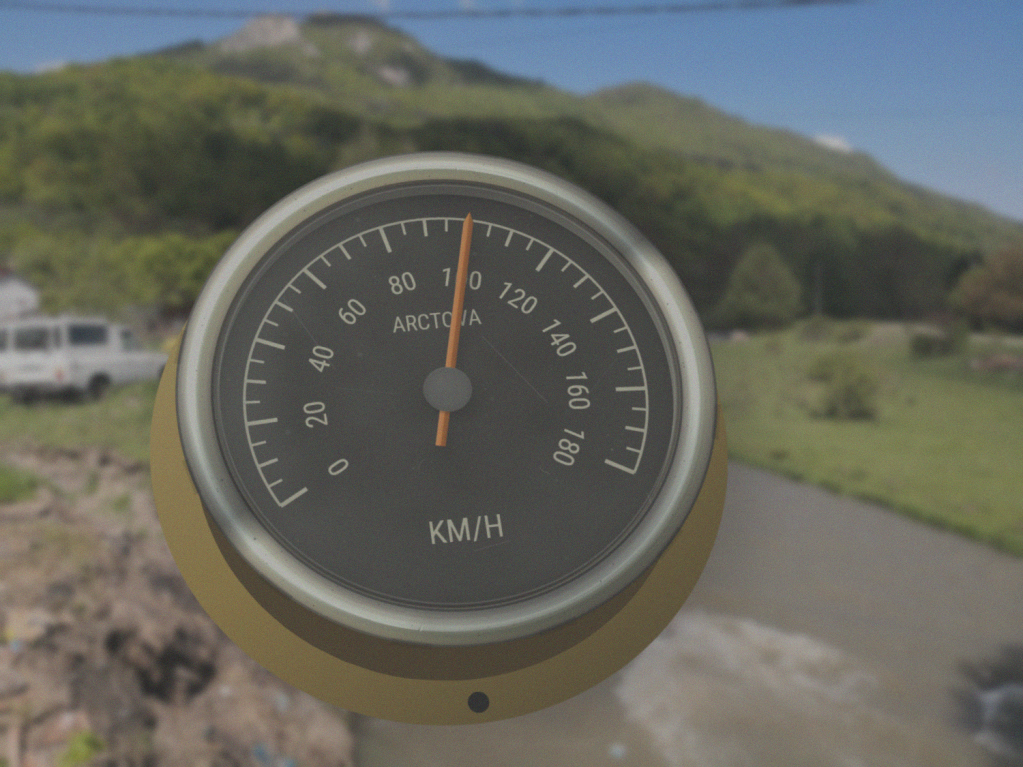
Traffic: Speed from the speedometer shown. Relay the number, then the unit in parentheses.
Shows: 100 (km/h)
